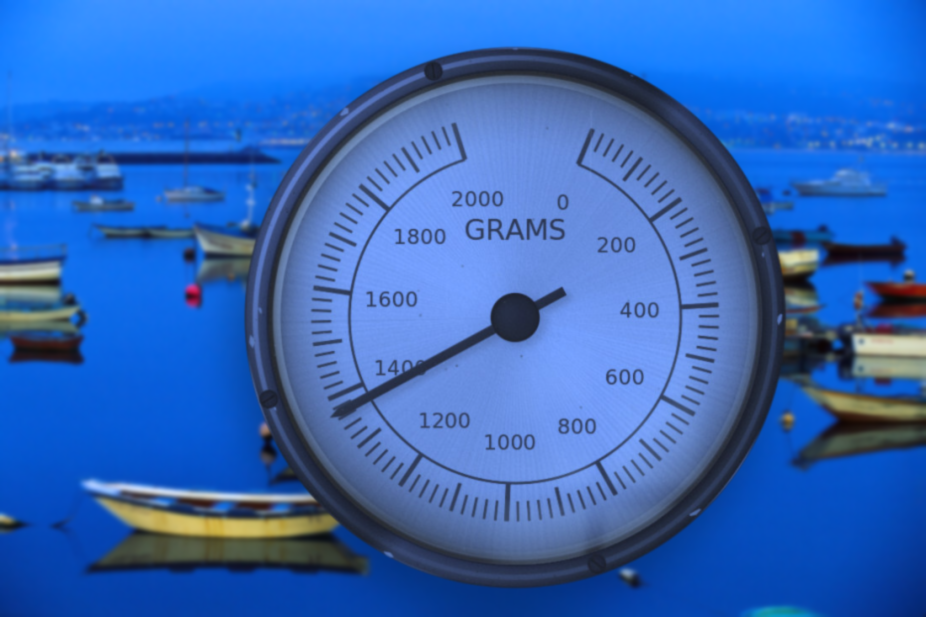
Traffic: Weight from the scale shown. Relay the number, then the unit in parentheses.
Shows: 1370 (g)
